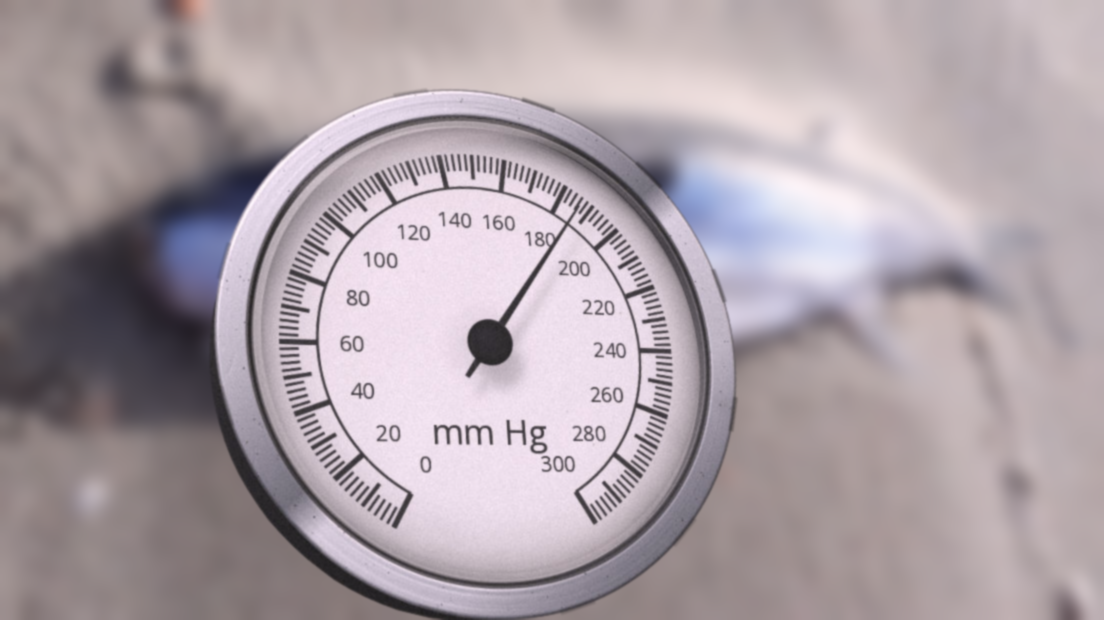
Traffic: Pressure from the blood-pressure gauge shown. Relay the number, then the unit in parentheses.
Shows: 186 (mmHg)
